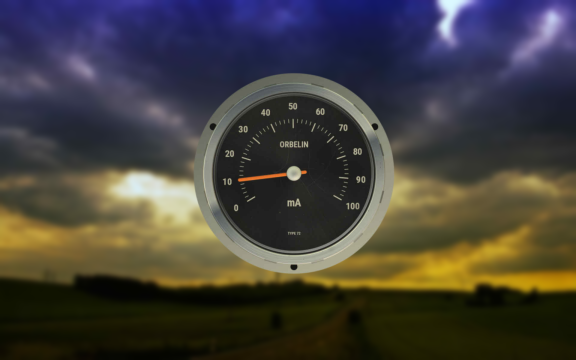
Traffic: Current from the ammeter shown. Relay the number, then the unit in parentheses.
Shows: 10 (mA)
